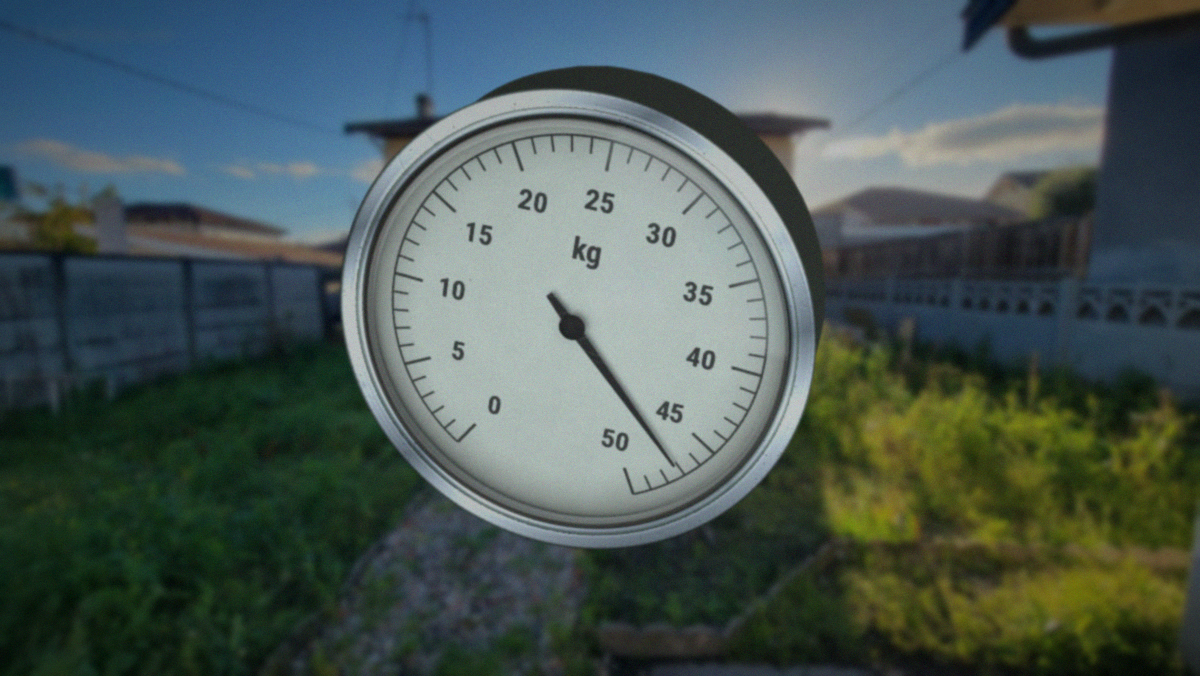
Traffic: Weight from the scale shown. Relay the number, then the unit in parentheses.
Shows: 47 (kg)
